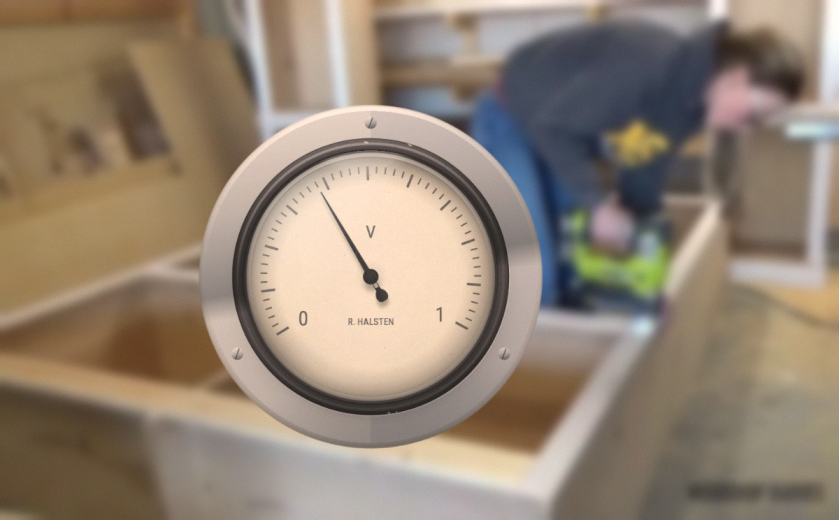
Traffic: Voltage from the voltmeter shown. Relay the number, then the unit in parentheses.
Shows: 0.38 (V)
